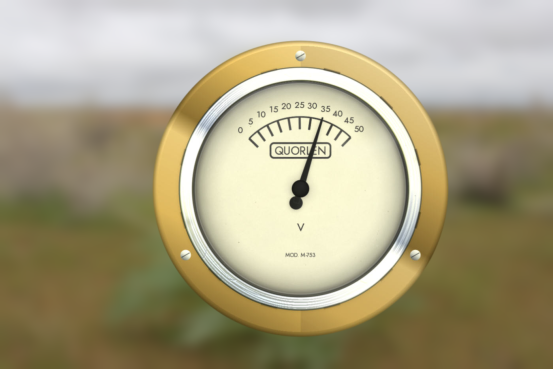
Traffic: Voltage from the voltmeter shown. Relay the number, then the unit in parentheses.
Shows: 35 (V)
